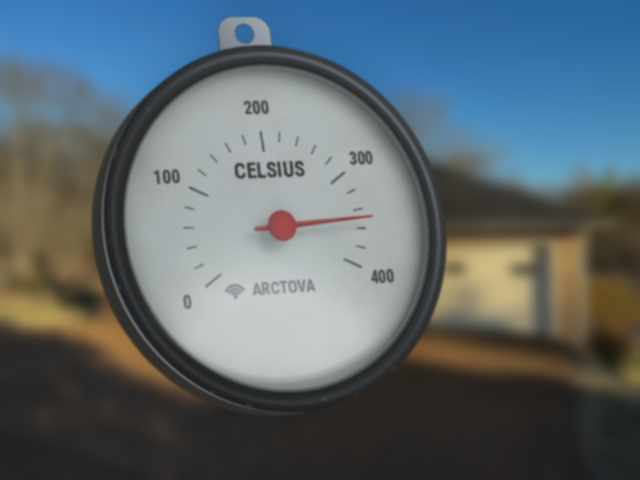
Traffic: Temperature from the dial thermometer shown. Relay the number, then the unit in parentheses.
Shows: 350 (°C)
